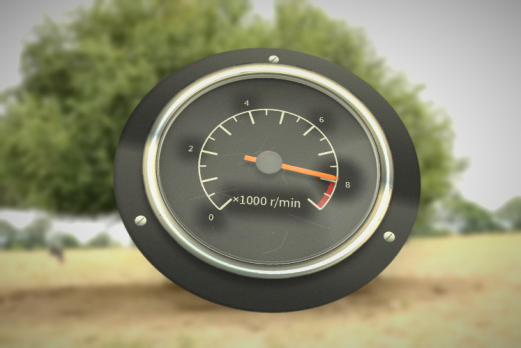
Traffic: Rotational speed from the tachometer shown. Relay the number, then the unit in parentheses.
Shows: 8000 (rpm)
